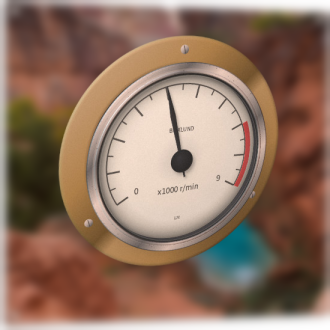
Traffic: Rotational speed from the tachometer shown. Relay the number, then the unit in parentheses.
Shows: 4000 (rpm)
